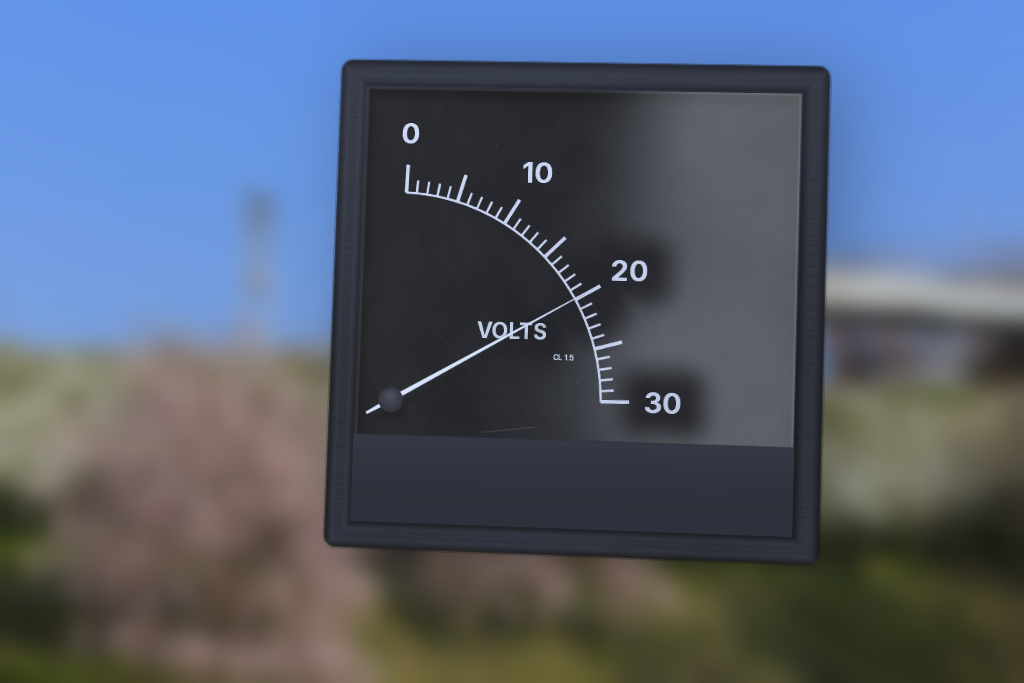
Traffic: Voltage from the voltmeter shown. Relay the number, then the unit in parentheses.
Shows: 20 (V)
